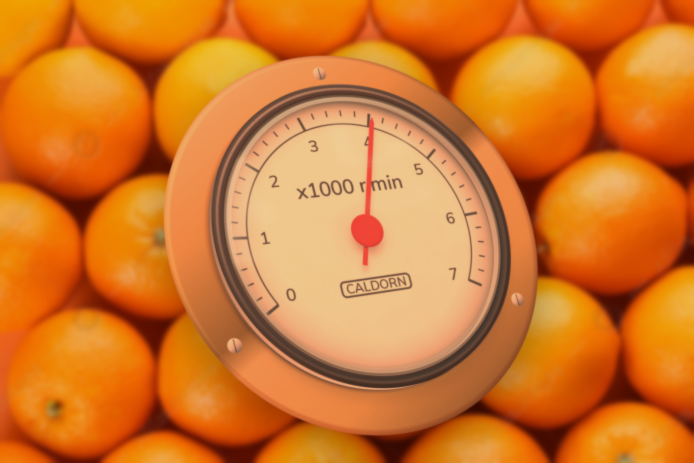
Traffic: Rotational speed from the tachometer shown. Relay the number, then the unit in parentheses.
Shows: 4000 (rpm)
